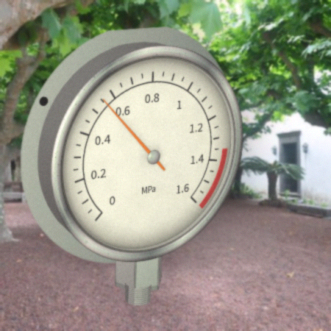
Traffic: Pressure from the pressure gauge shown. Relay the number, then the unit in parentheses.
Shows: 0.55 (MPa)
